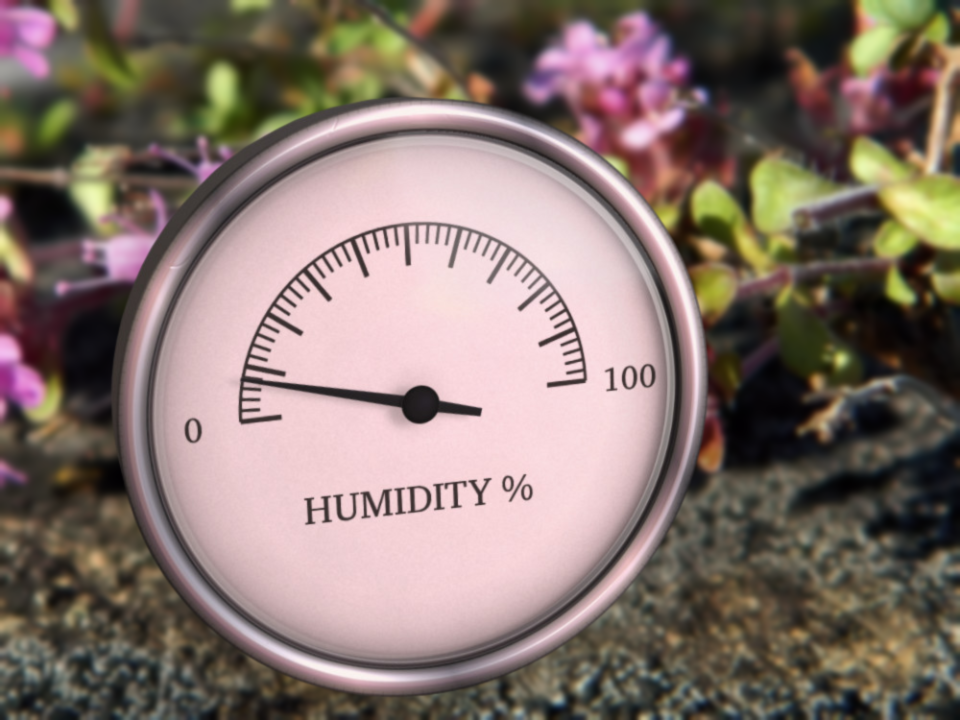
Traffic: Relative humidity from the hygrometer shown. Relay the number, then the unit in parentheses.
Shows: 8 (%)
